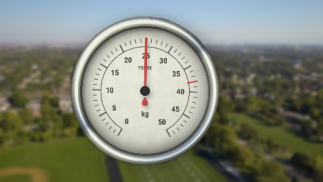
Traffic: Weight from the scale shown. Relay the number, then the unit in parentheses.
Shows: 25 (kg)
